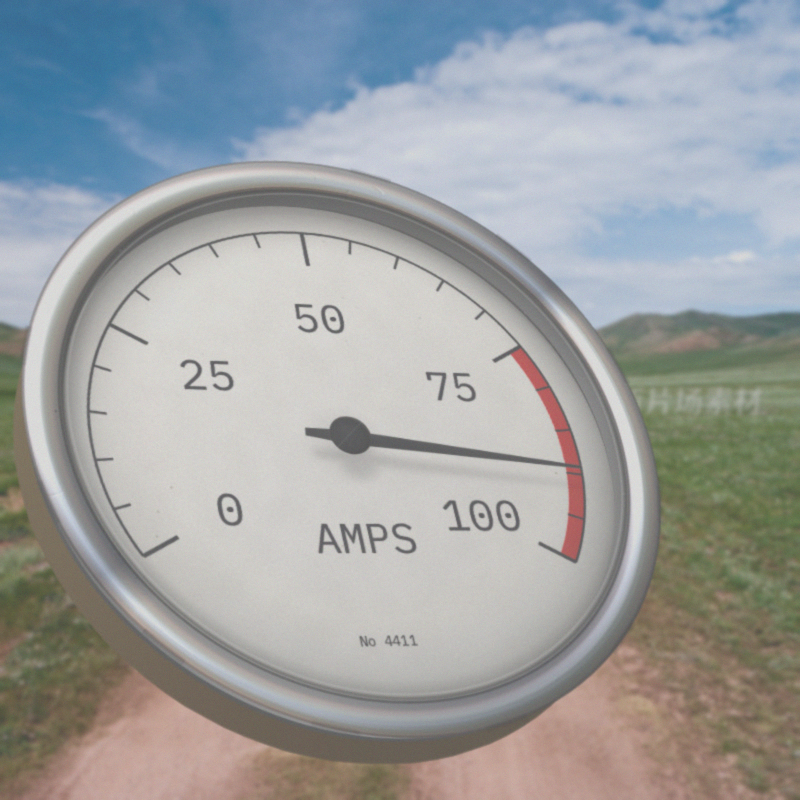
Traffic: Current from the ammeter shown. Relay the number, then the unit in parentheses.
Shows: 90 (A)
